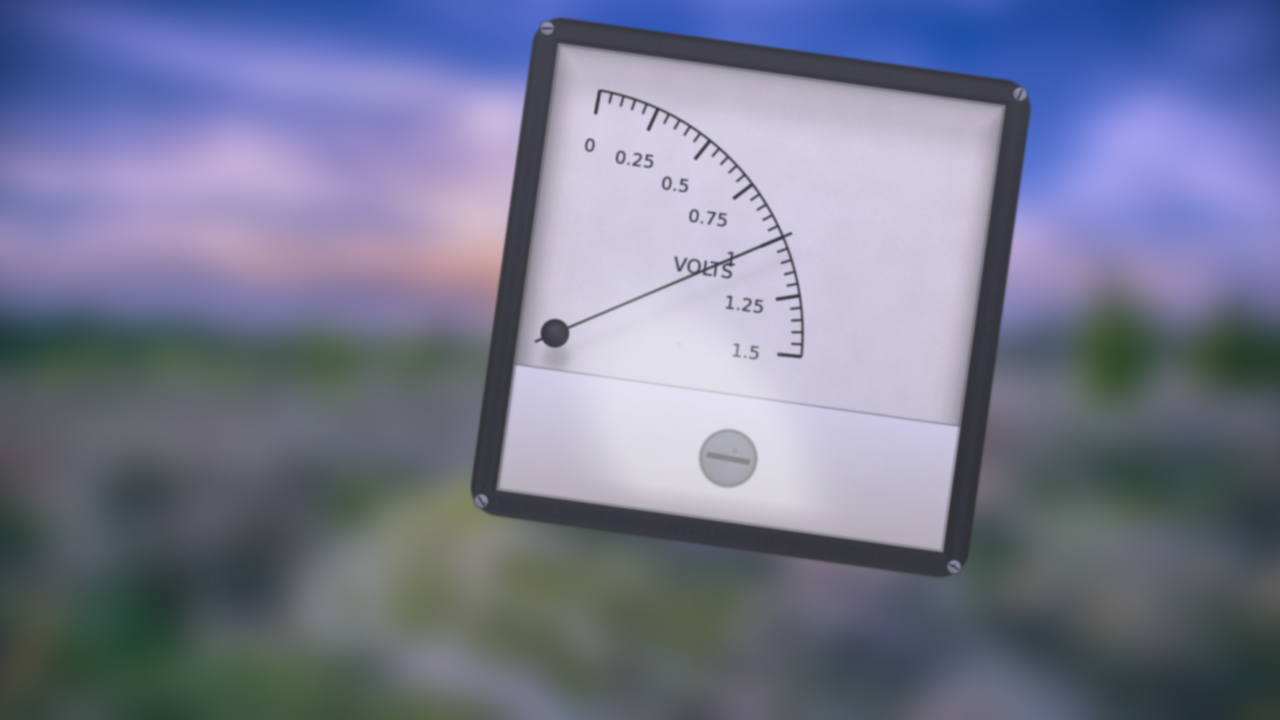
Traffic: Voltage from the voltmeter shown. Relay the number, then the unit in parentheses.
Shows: 1 (V)
